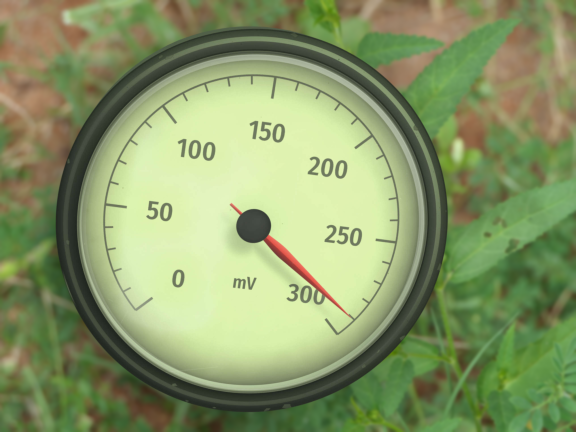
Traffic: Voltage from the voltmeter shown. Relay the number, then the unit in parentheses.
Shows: 290 (mV)
